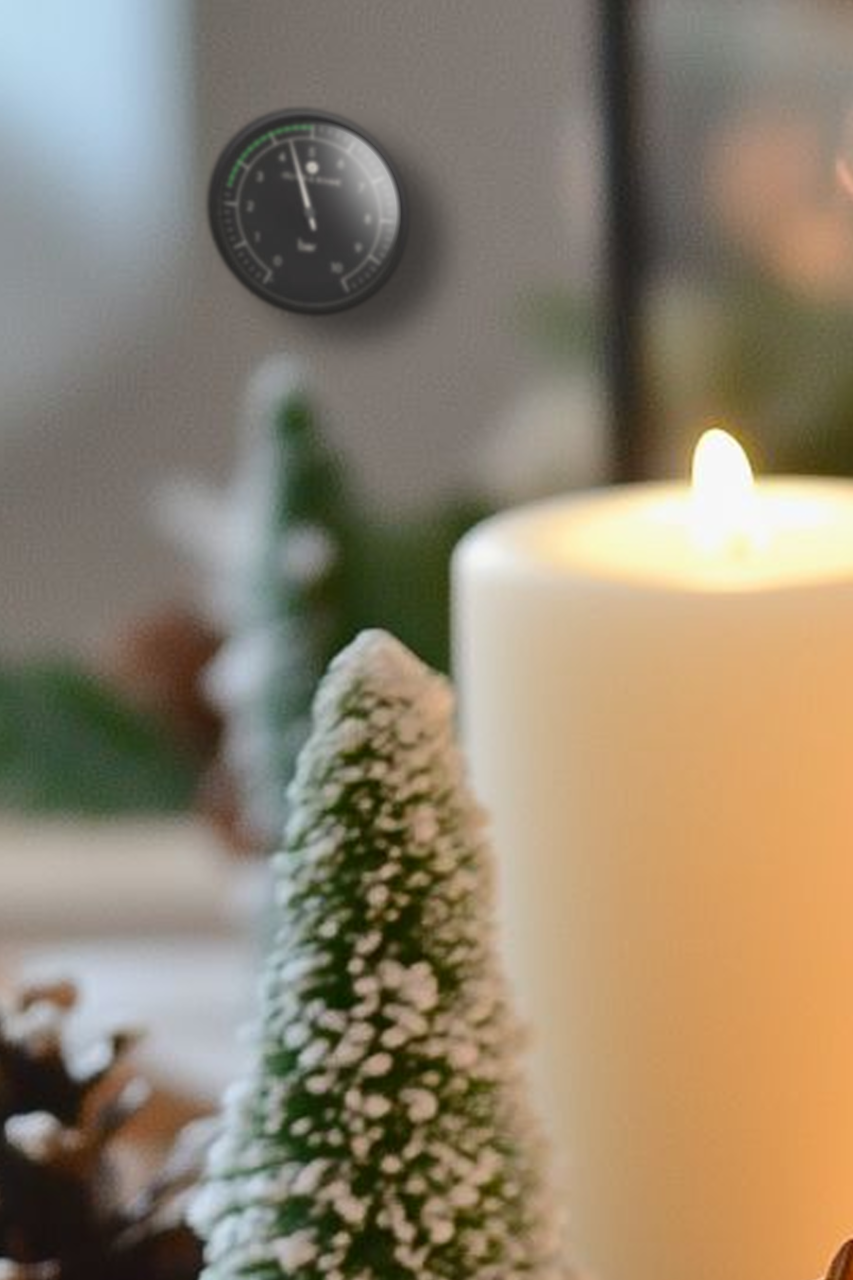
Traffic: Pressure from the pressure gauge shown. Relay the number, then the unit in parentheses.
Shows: 4.4 (bar)
